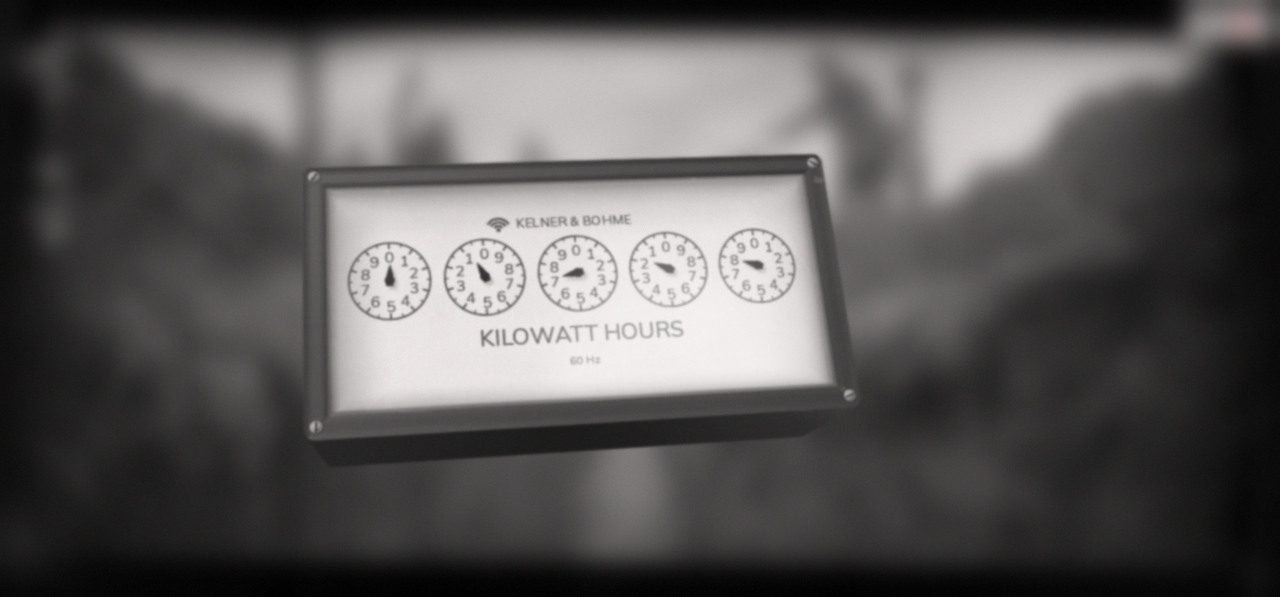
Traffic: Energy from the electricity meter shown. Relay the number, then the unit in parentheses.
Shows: 718 (kWh)
